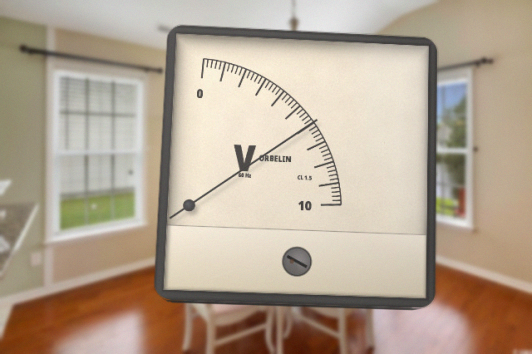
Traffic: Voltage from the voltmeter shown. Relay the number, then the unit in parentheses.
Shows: 6 (V)
